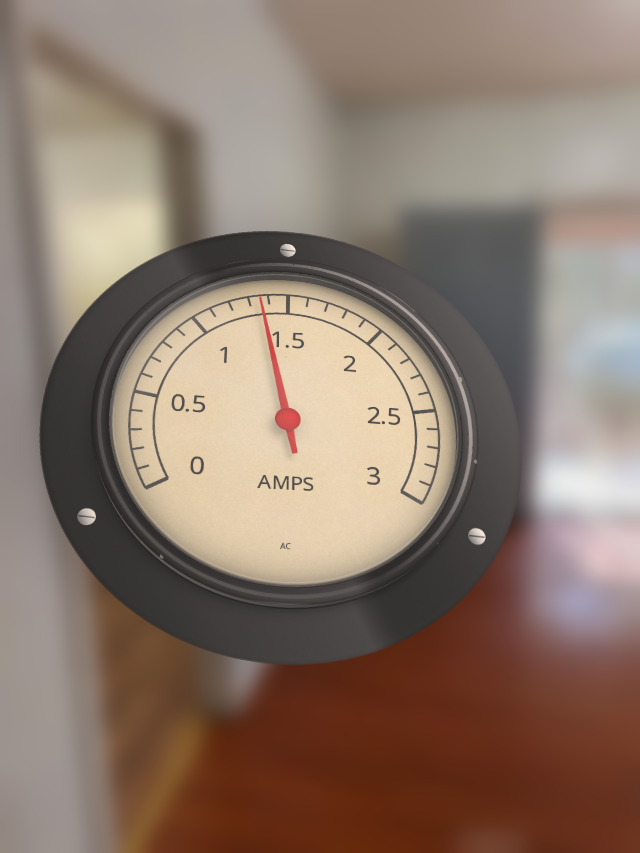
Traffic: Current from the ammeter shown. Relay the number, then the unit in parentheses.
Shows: 1.35 (A)
